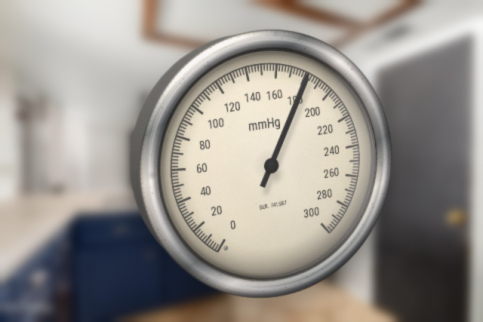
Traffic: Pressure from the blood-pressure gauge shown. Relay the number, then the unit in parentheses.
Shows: 180 (mmHg)
